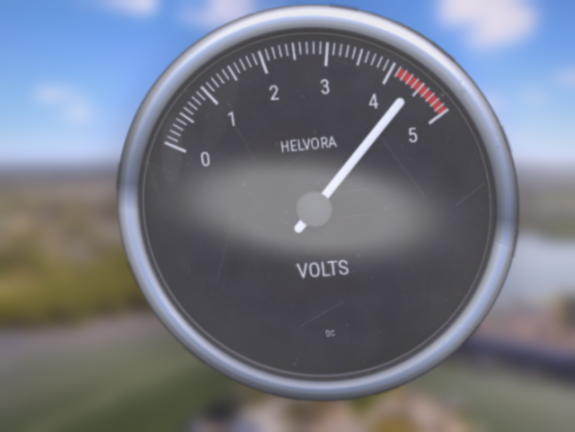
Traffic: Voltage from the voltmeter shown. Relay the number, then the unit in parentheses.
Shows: 4.4 (V)
